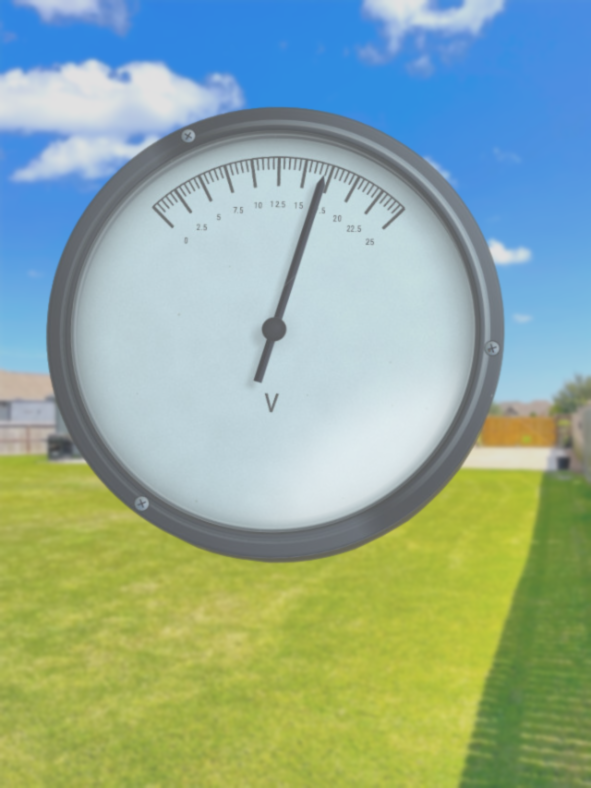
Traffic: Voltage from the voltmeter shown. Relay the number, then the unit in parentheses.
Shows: 17 (V)
